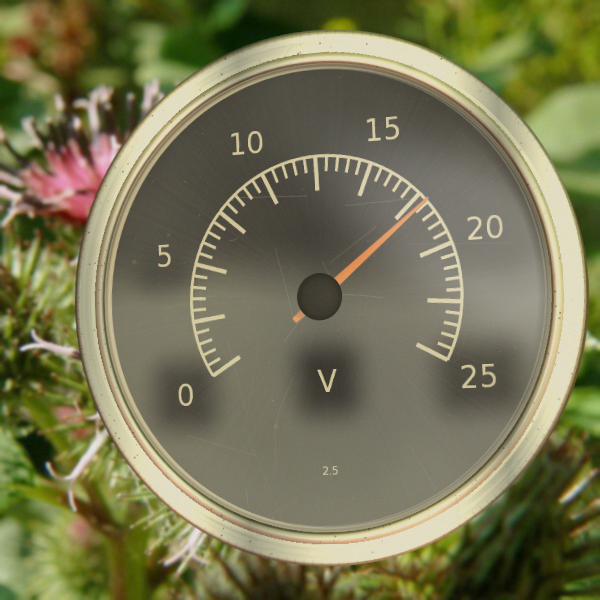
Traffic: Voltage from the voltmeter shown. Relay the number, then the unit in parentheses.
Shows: 18 (V)
